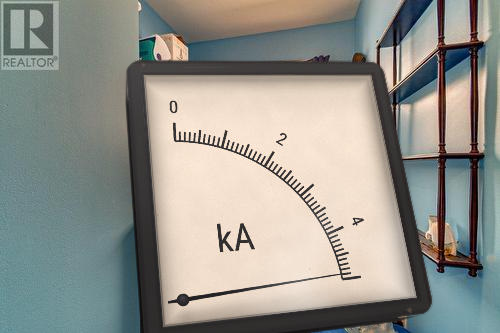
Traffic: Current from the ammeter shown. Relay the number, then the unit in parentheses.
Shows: 4.9 (kA)
